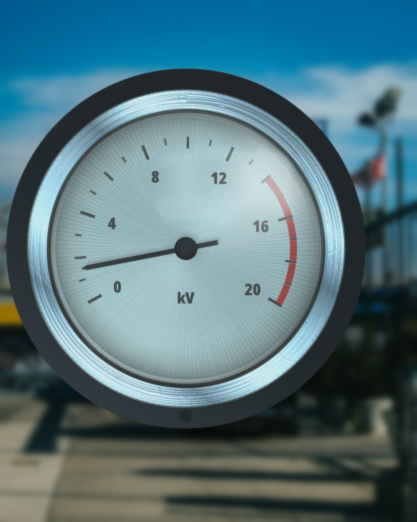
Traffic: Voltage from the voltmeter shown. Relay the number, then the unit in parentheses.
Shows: 1.5 (kV)
